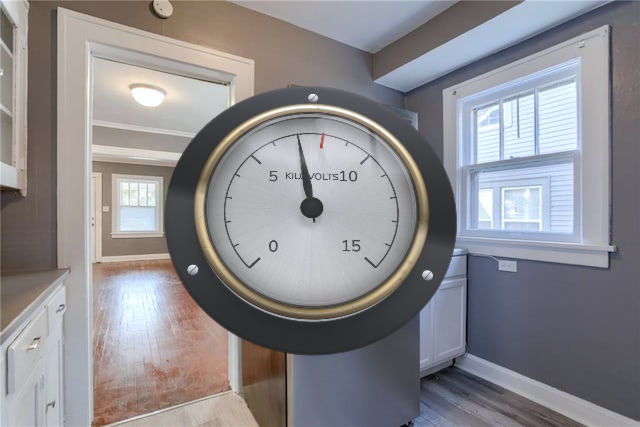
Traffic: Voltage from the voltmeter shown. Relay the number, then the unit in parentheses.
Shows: 7 (kV)
